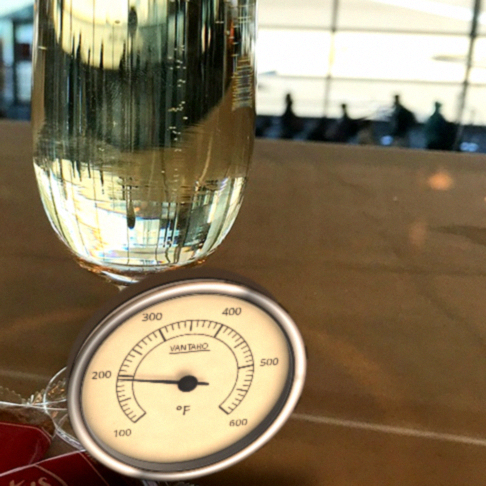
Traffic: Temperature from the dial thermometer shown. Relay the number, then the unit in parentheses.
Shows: 200 (°F)
